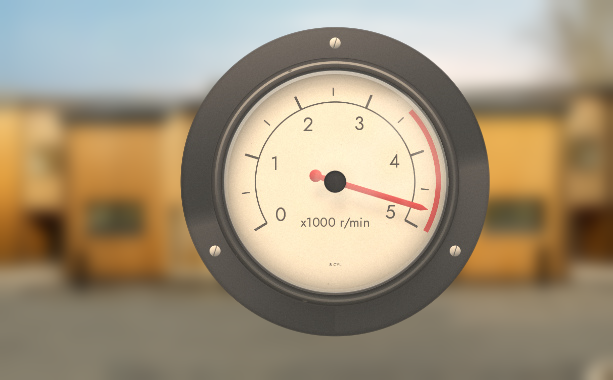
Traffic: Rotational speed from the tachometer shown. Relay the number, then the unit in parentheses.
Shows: 4750 (rpm)
